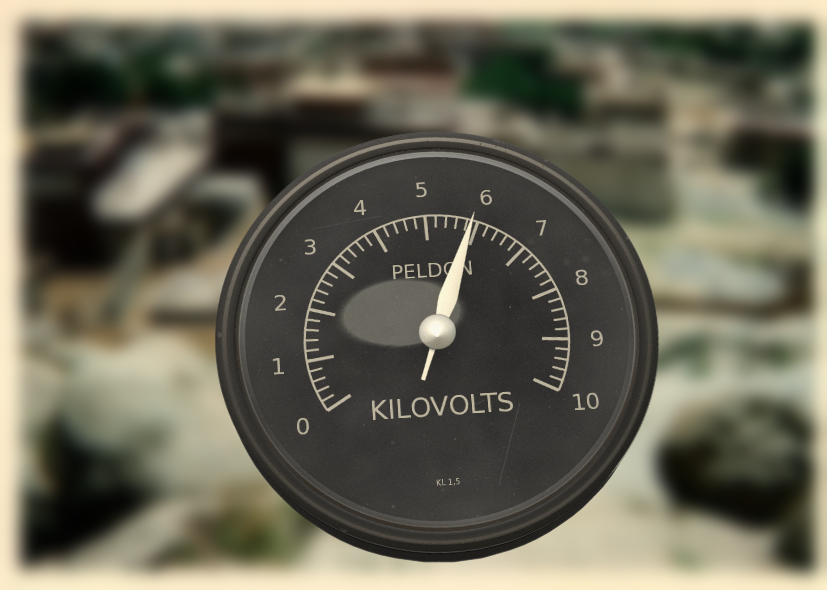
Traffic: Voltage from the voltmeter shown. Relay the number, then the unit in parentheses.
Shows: 5.9 (kV)
